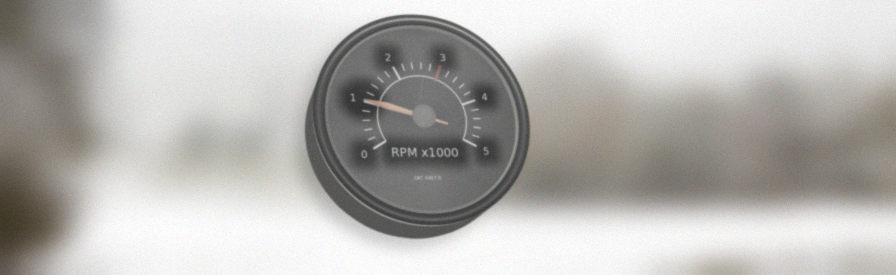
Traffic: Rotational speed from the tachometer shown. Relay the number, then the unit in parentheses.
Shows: 1000 (rpm)
